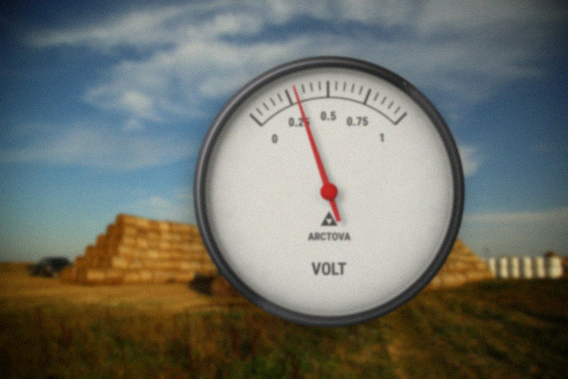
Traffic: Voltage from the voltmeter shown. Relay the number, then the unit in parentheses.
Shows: 0.3 (V)
